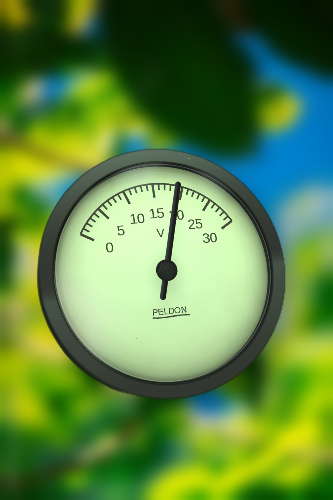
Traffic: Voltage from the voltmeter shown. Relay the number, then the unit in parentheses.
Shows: 19 (V)
